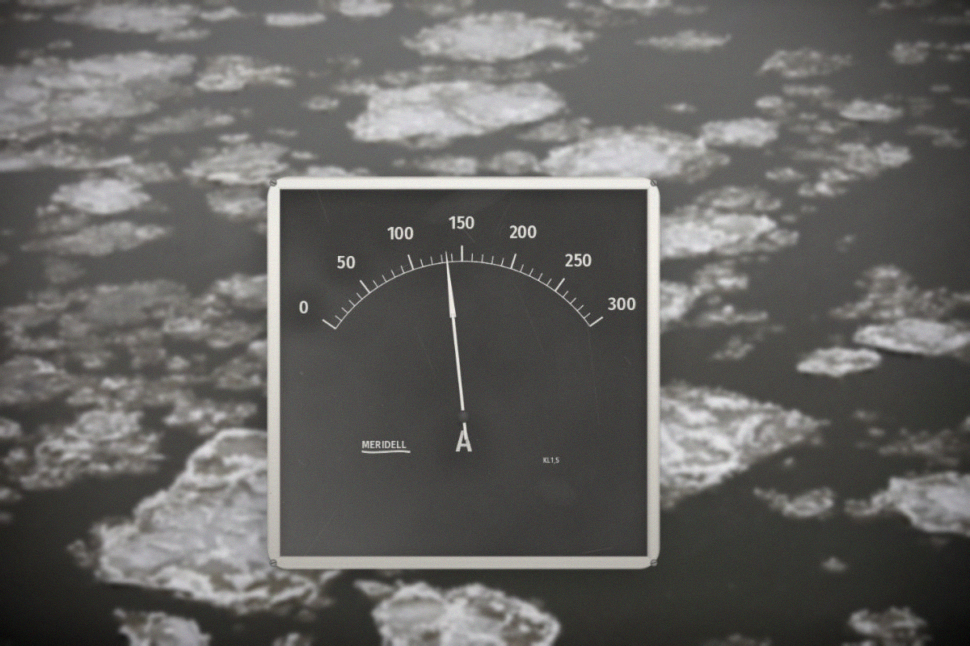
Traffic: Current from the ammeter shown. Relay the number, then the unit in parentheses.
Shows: 135 (A)
